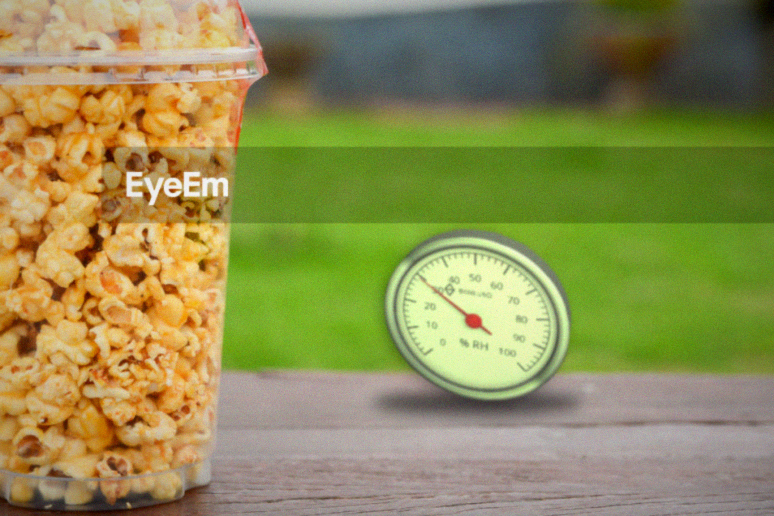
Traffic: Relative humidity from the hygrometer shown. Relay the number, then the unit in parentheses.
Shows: 30 (%)
